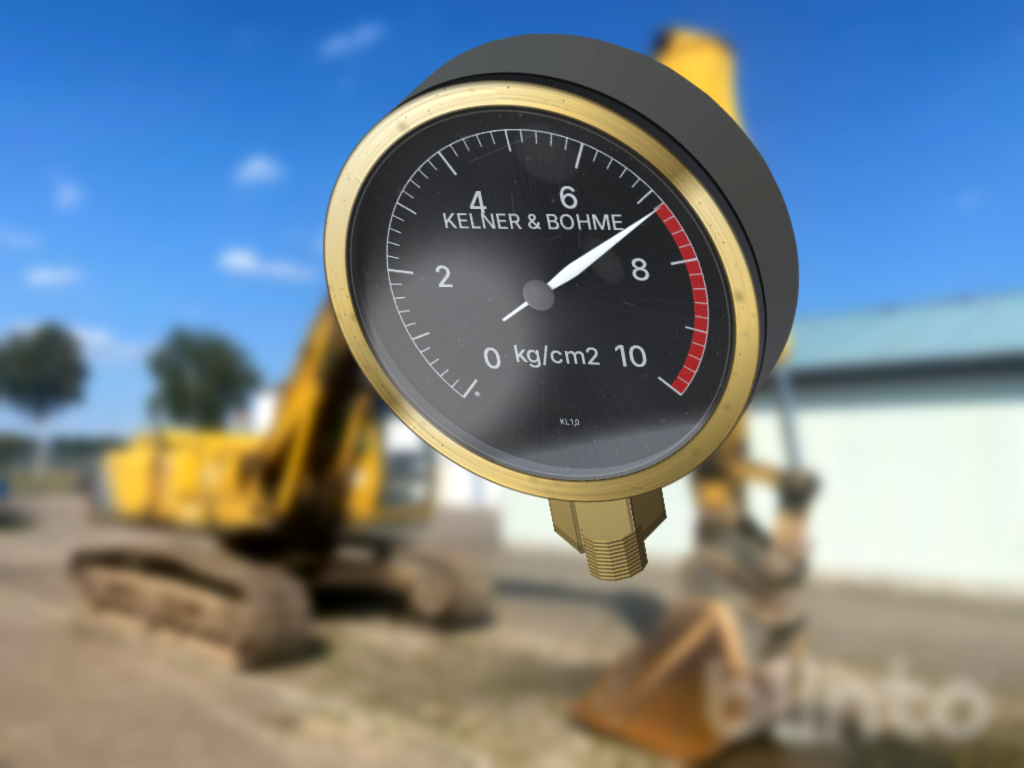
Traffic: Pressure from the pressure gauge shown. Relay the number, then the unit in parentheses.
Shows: 7.2 (kg/cm²)
